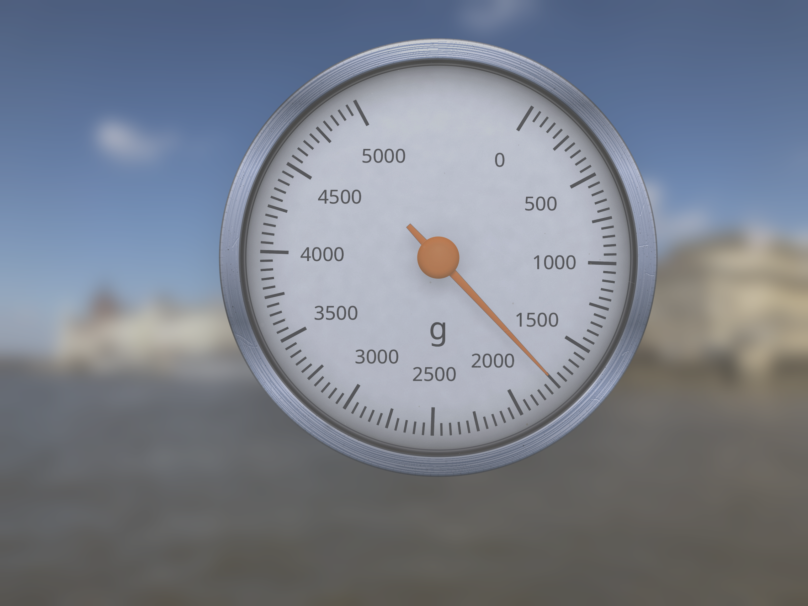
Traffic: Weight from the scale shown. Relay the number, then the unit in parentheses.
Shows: 1750 (g)
